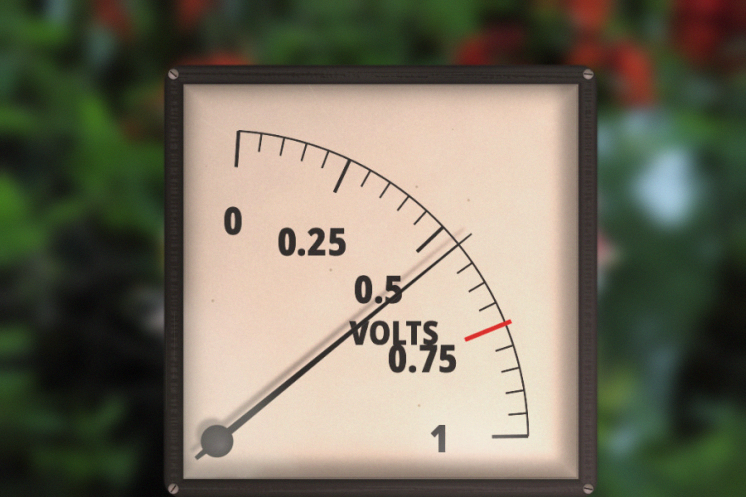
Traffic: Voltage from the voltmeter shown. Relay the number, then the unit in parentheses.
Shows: 0.55 (V)
